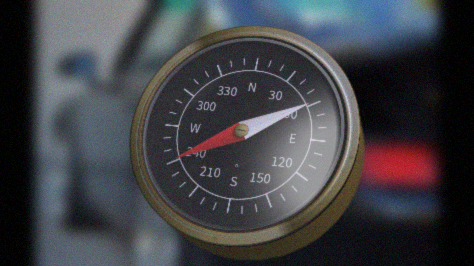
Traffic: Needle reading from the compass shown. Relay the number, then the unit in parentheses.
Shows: 240 (°)
